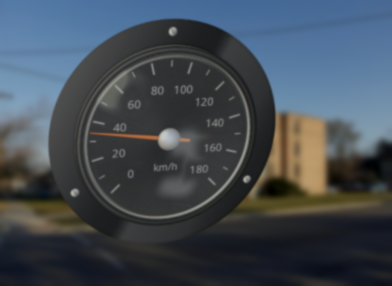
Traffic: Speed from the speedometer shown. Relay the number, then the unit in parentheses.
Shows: 35 (km/h)
